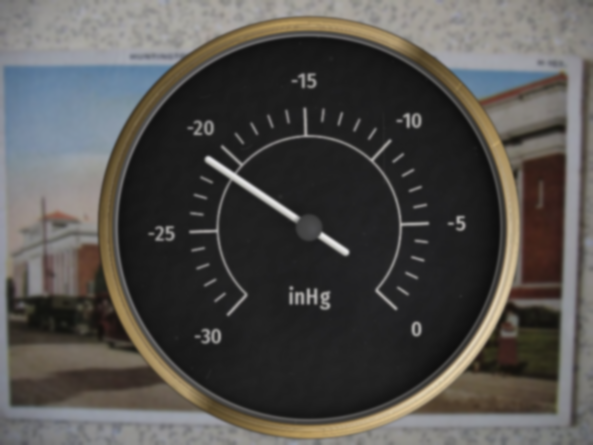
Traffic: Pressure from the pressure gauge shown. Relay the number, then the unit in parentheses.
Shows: -21 (inHg)
